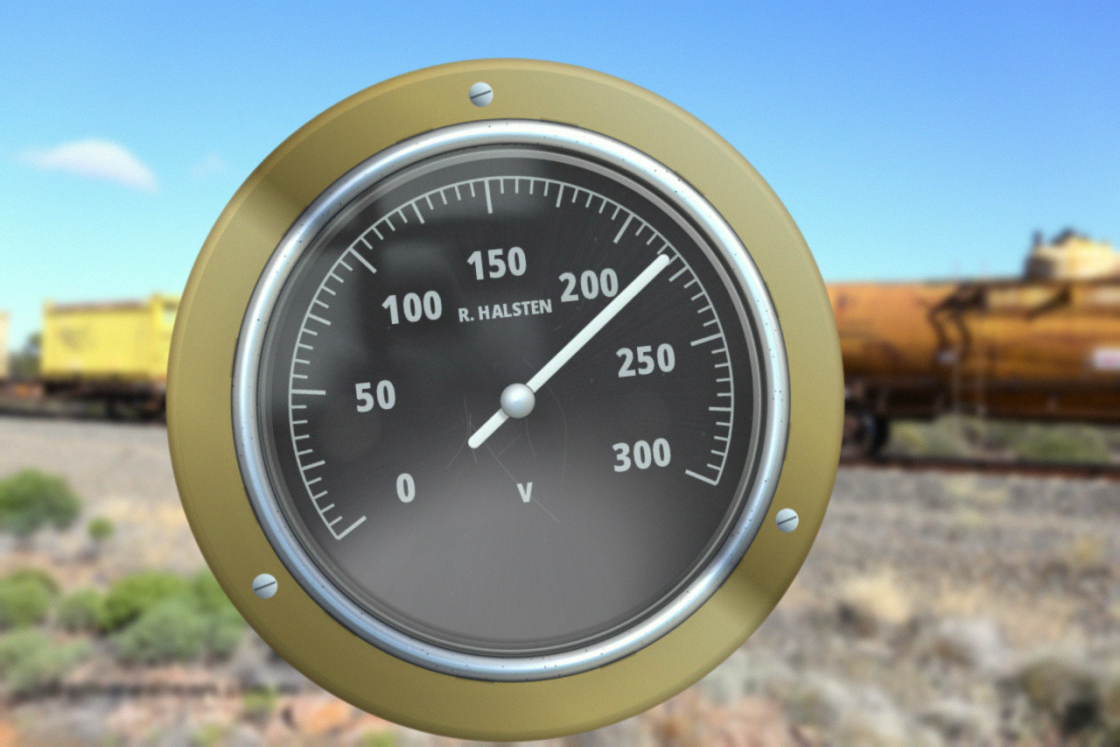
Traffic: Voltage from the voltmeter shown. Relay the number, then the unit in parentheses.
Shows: 217.5 (V)
